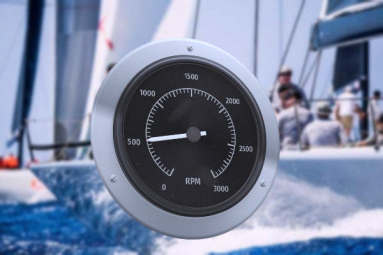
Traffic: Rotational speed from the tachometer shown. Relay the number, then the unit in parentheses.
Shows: 500 (rpm)
